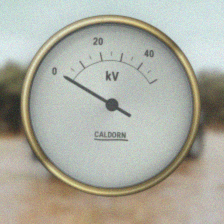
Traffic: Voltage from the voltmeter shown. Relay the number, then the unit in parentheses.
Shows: 0 (kV)
